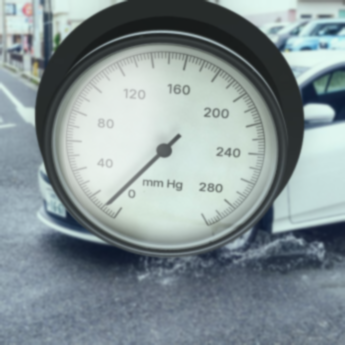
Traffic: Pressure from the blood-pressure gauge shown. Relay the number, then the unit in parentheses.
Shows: 10 (mmHg)
